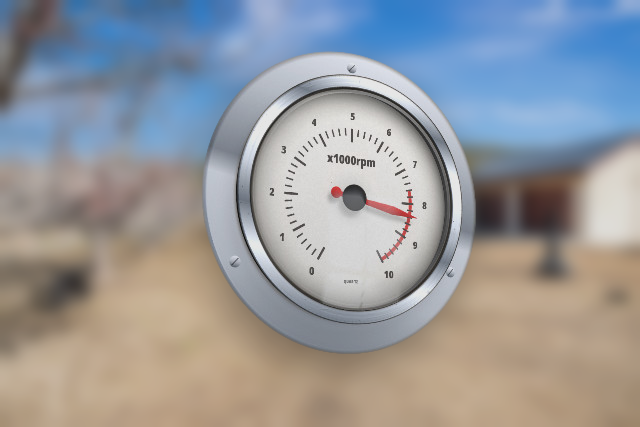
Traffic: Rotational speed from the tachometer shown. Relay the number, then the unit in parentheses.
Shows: 8400 (rpm)
